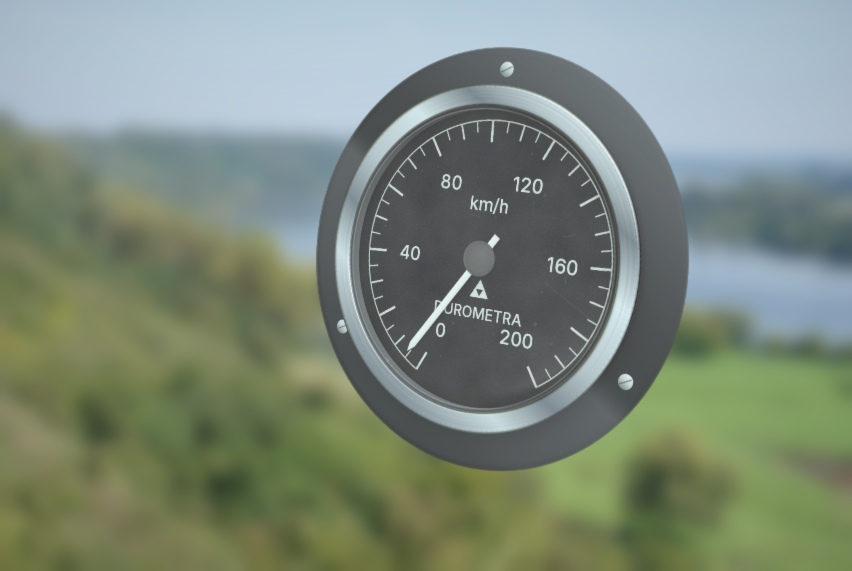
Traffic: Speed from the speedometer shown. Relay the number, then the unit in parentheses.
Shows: 5 (km/h)
